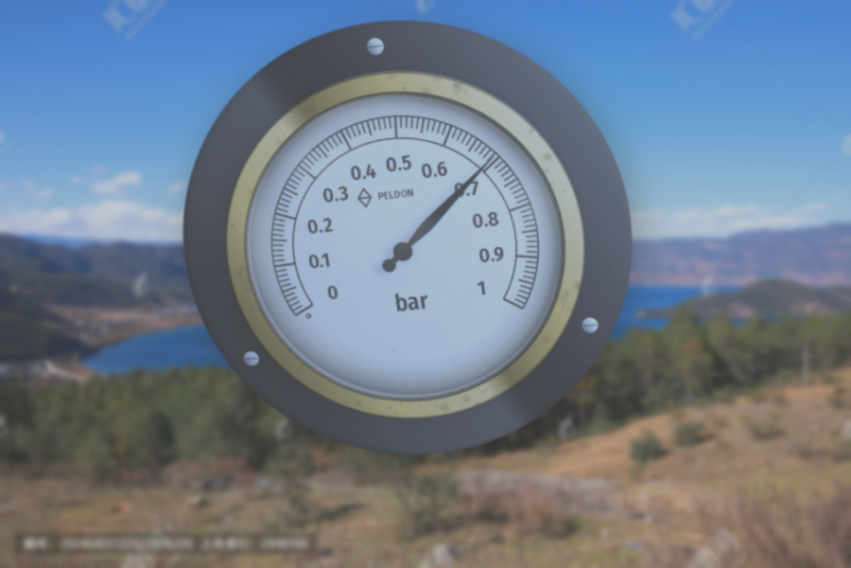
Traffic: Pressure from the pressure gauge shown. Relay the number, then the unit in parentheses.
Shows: 0.69 (bar)
